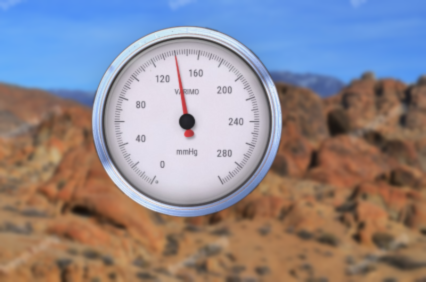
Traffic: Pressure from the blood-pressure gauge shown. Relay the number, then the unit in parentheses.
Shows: 140 (mmHg)
